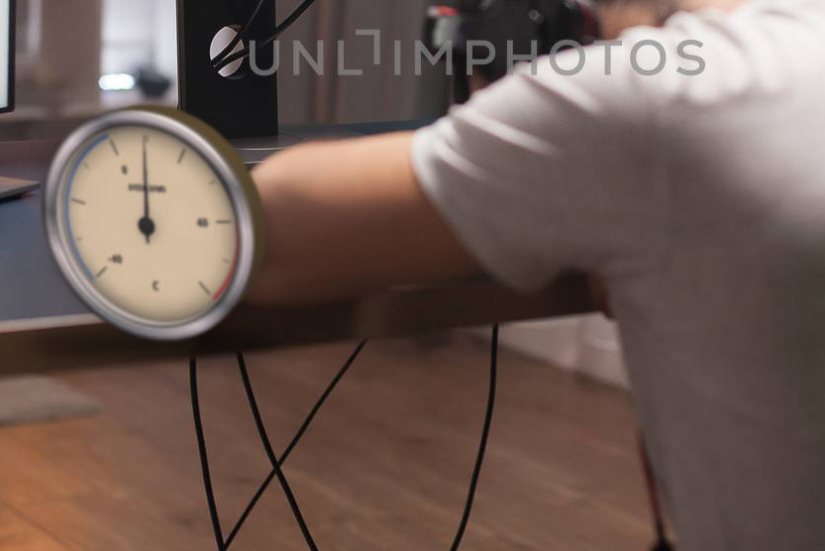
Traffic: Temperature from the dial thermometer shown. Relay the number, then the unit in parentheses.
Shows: 10 (°C)
